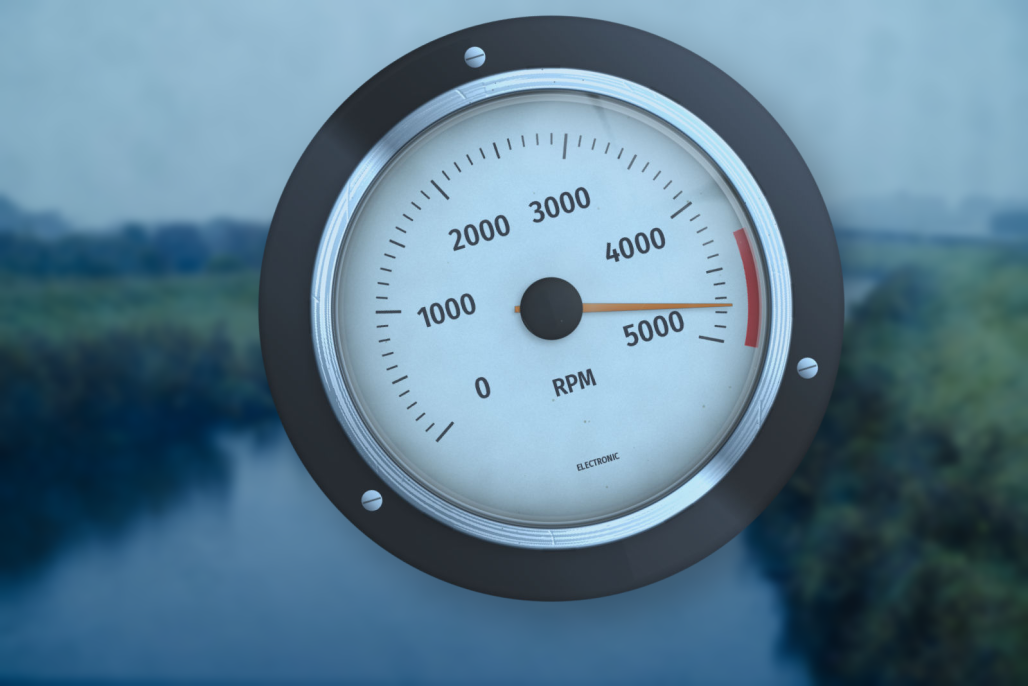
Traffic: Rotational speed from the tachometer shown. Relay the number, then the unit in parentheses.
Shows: 4750 (rpm)
